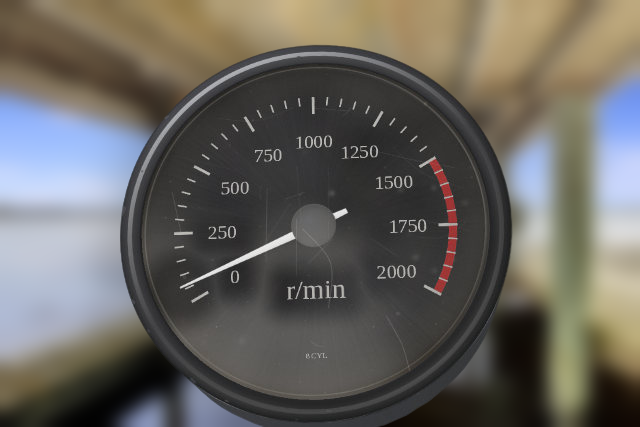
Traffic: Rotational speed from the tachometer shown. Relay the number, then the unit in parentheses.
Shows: 50 (rpm)
